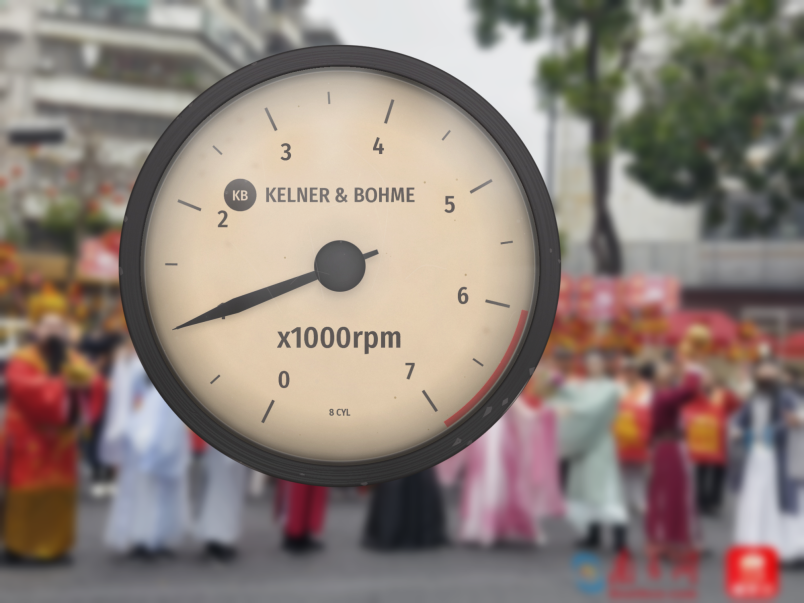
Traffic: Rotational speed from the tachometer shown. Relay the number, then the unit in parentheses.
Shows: 1000 (rpm)
